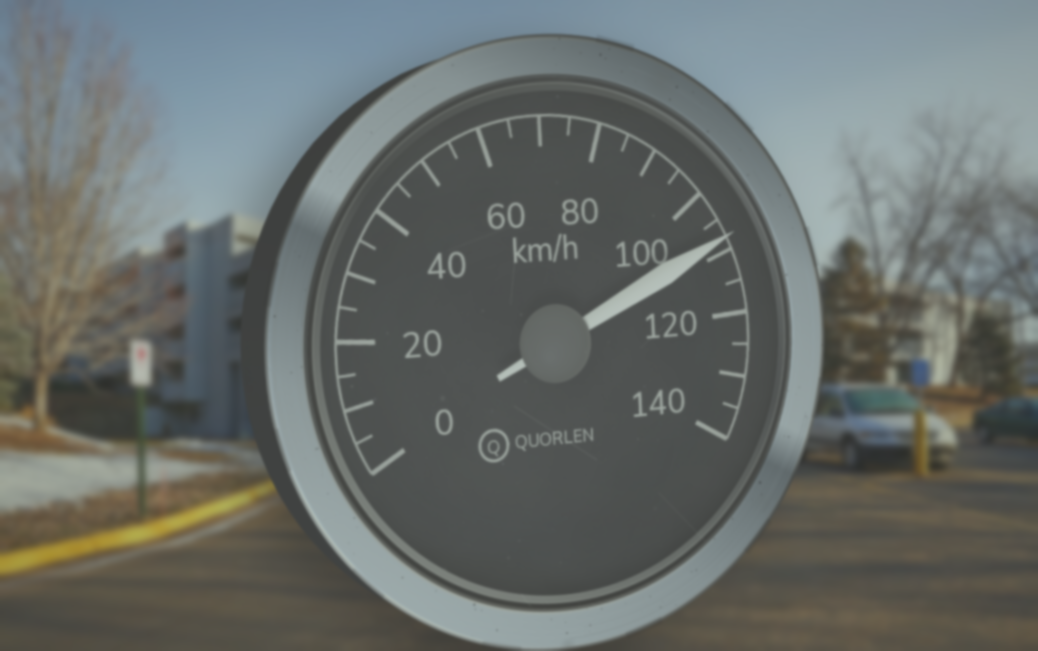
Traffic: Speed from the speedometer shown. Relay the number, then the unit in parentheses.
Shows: 107.5 (km/h)
